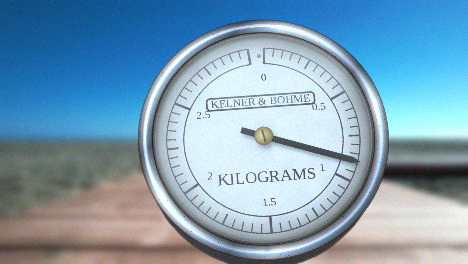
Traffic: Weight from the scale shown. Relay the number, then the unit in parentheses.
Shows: 0.9 (kg)
